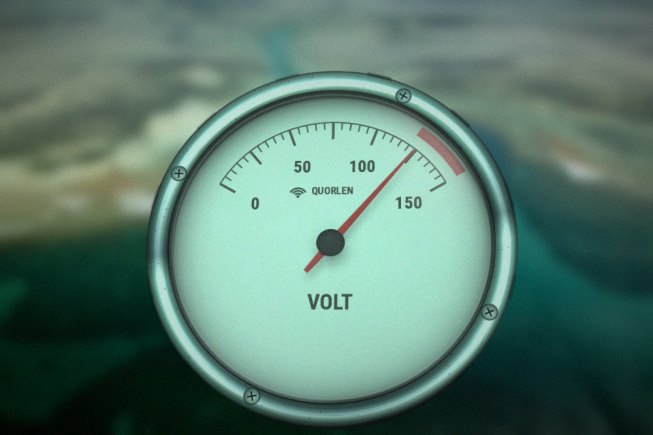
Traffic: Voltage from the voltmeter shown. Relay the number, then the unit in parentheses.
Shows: 125 (V)
